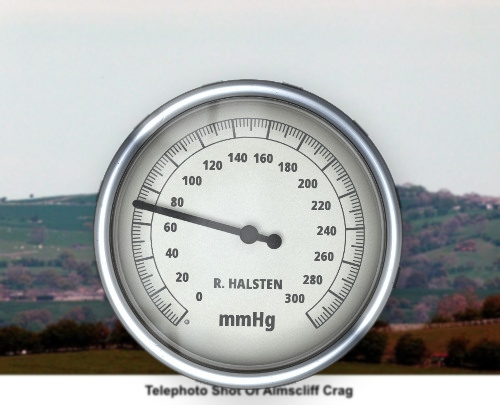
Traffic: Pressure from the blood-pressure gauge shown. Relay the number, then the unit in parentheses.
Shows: 70 (mmHg)
